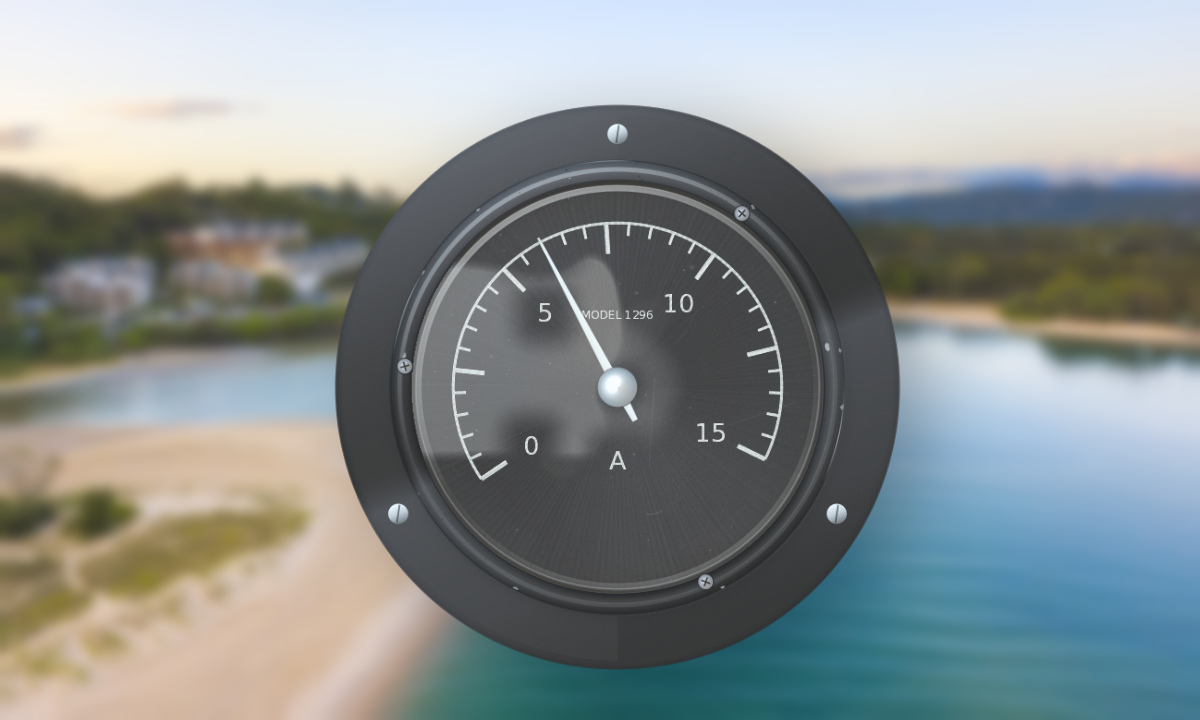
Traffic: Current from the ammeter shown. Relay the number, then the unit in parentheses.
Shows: 6 (A)
